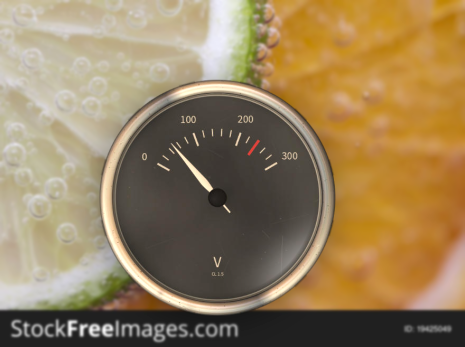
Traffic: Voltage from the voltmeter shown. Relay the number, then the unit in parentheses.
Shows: 50 (V)
